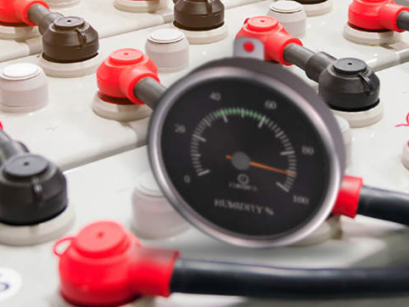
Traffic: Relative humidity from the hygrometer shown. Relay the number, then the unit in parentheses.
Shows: 90 (%)
